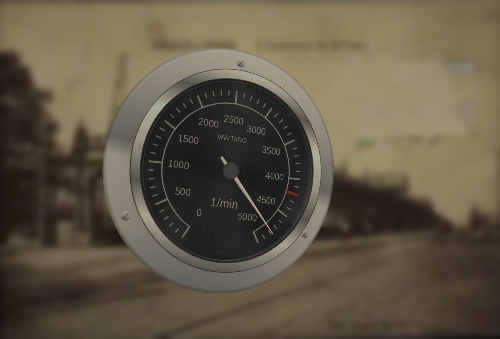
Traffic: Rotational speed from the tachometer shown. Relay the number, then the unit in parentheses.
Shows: 4800 (rpm)
